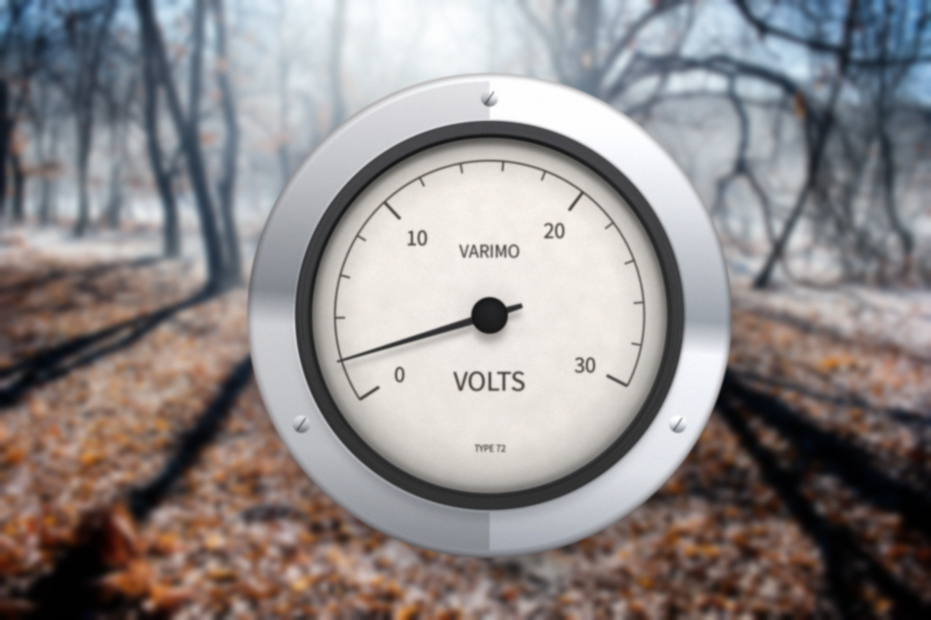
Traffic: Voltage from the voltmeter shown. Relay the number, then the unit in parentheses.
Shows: 2 (V)
